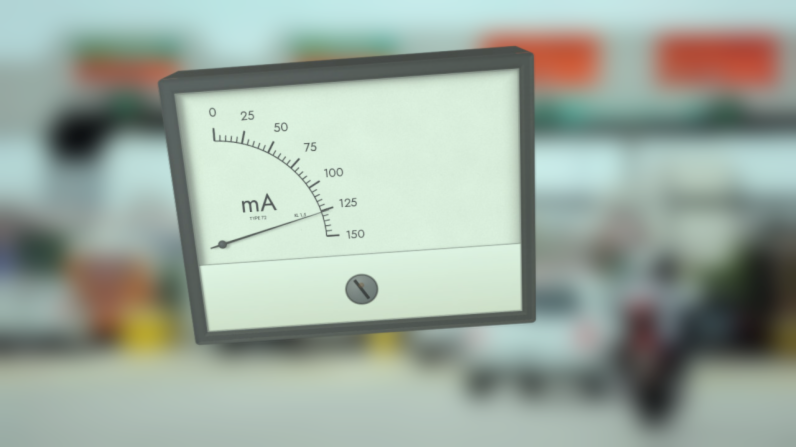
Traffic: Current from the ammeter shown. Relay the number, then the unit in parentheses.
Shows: 125 (mA)
